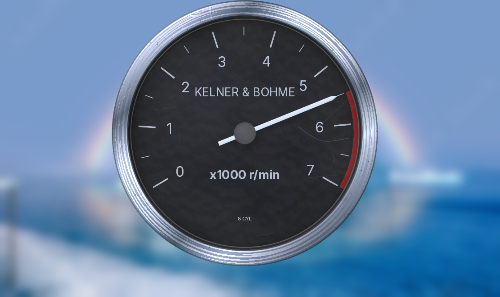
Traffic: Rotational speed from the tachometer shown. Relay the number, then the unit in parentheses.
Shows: 5500 (rpm)
